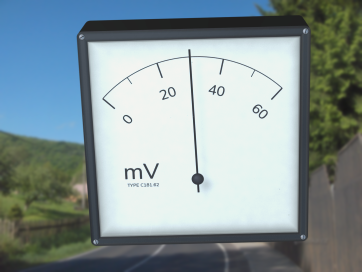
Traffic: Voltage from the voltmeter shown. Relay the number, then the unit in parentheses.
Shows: 30 (mV)
